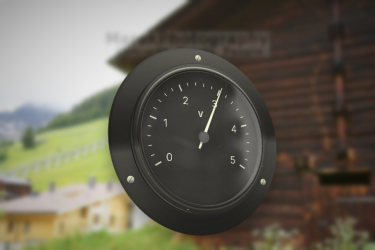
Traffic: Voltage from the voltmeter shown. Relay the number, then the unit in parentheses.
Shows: 3 (V)
